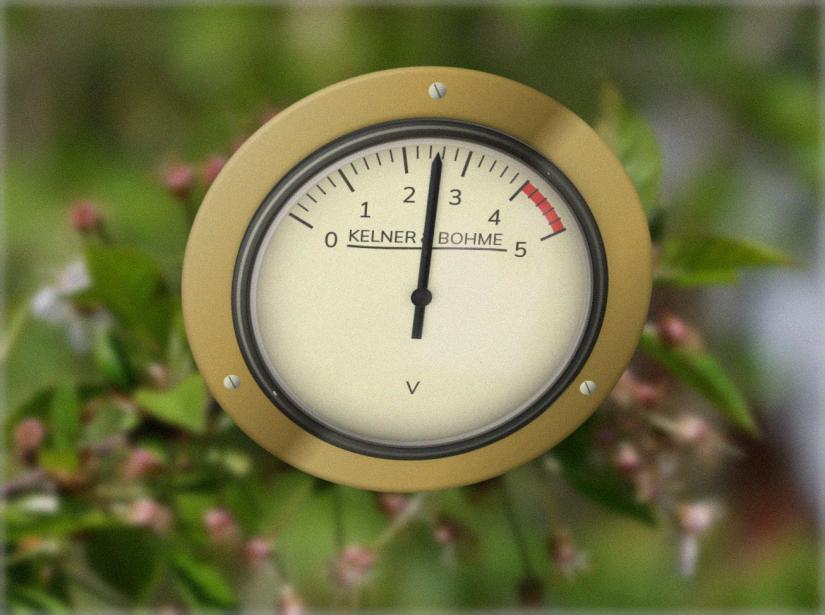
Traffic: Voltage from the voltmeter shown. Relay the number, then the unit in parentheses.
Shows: 2.5 (V)
